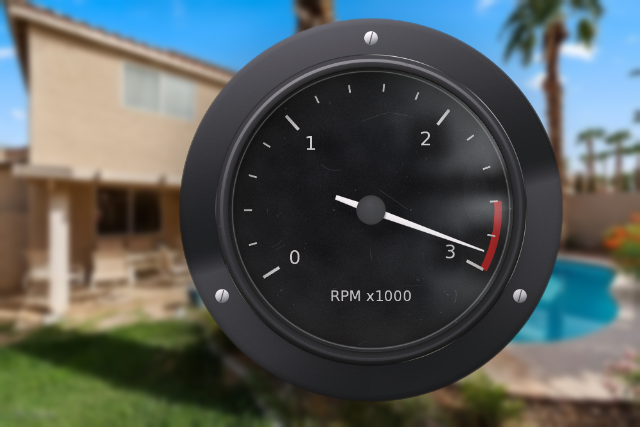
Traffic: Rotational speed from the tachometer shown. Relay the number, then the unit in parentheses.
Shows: 2900 (rpm)
